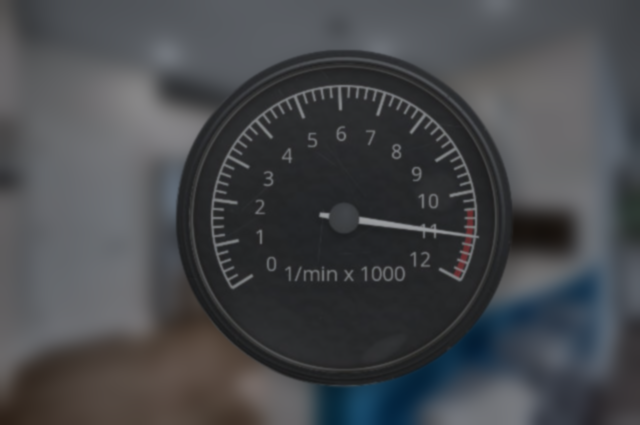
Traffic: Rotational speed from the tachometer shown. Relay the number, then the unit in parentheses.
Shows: 11000 (rpm)
